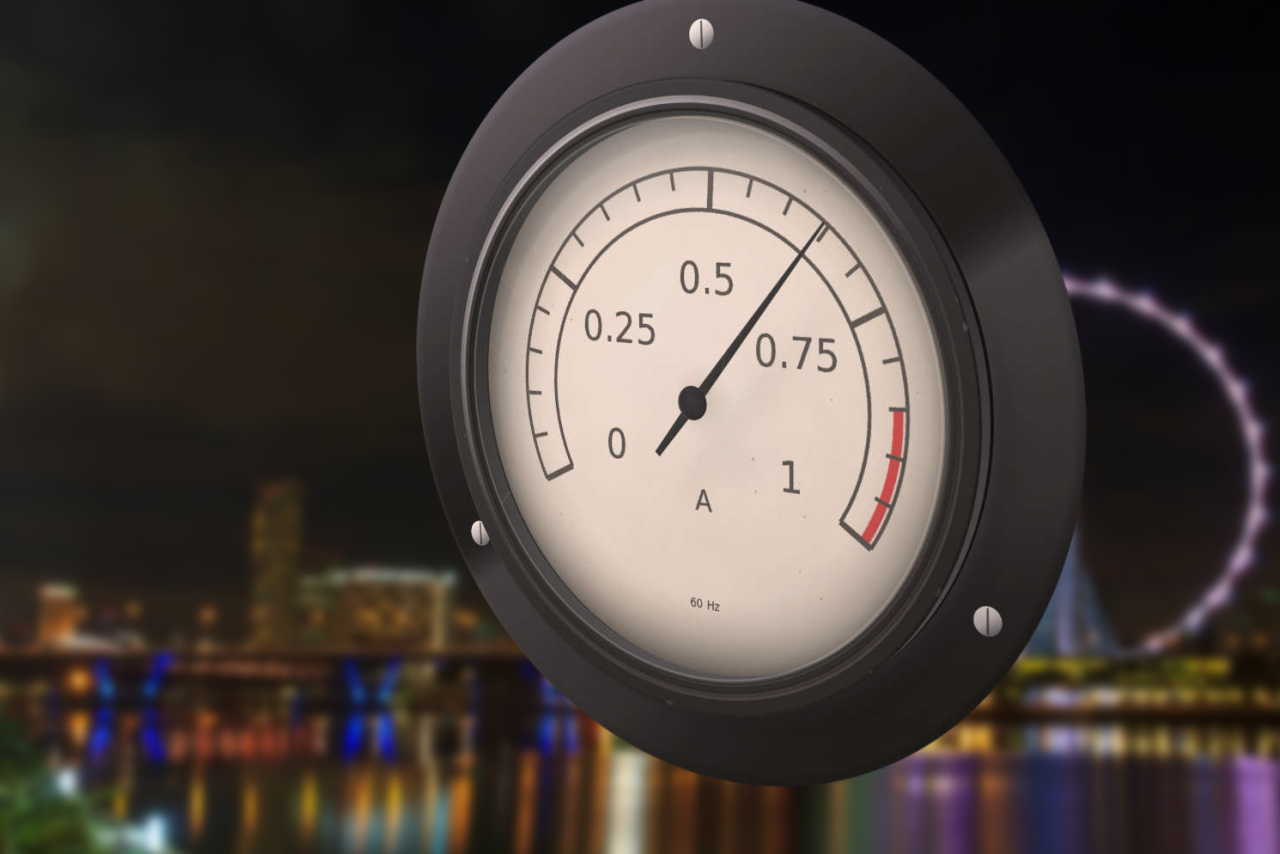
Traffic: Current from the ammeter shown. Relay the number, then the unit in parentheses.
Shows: 0.65 (A)
